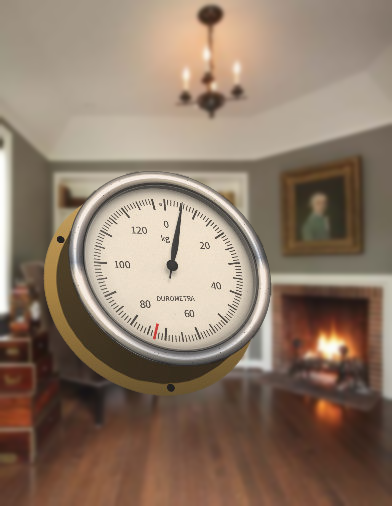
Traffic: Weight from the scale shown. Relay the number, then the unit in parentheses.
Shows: 5 (kg)
